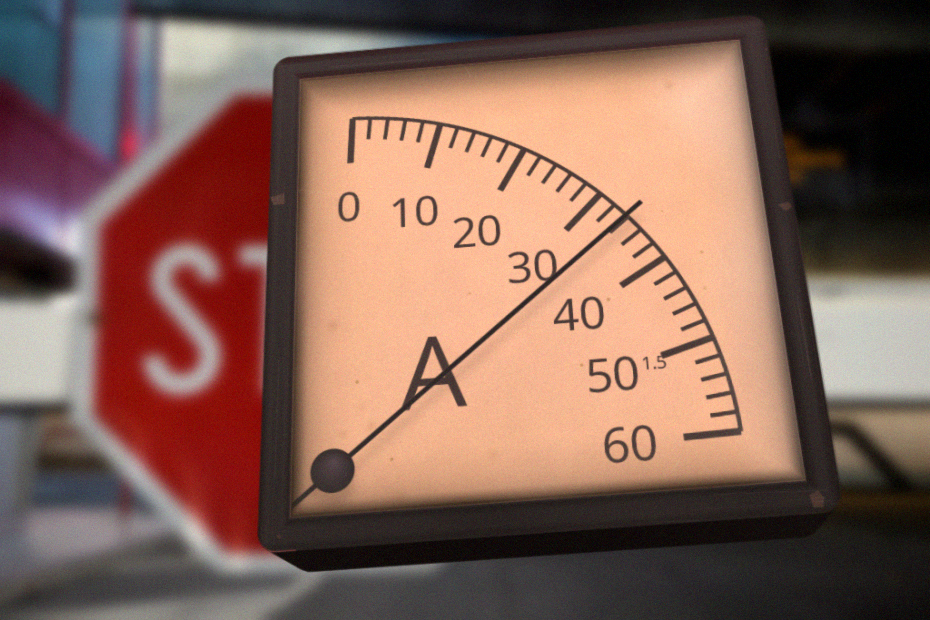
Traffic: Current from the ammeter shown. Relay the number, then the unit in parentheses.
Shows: 34 (A)
